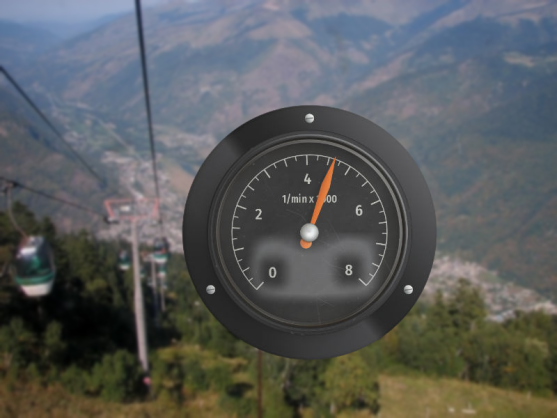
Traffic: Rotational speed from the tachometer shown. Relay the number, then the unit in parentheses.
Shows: 4625 (rpm)
